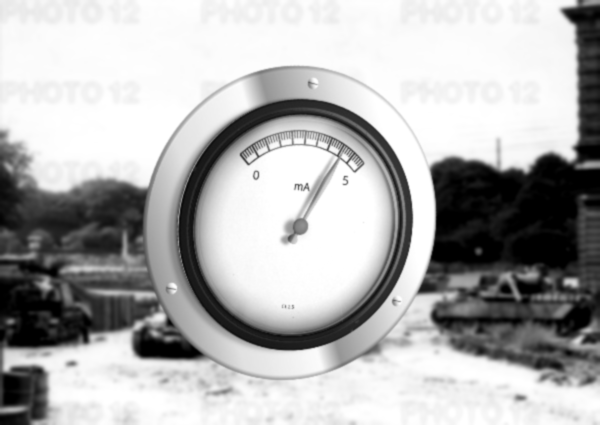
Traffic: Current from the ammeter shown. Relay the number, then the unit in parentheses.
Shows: 4 (mA)
